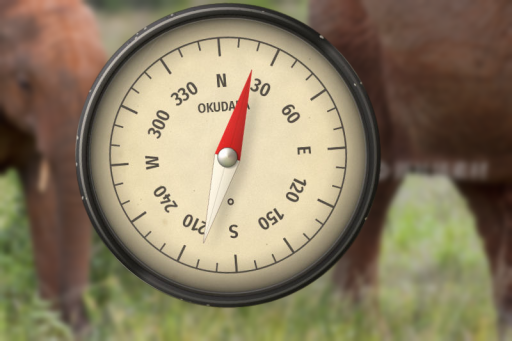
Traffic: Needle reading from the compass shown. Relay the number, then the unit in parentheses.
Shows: 20 (°)
